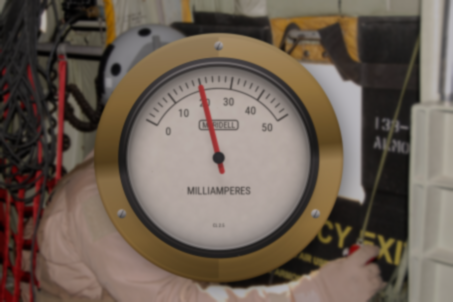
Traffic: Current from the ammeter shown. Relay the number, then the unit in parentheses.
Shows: 20 (mA)
